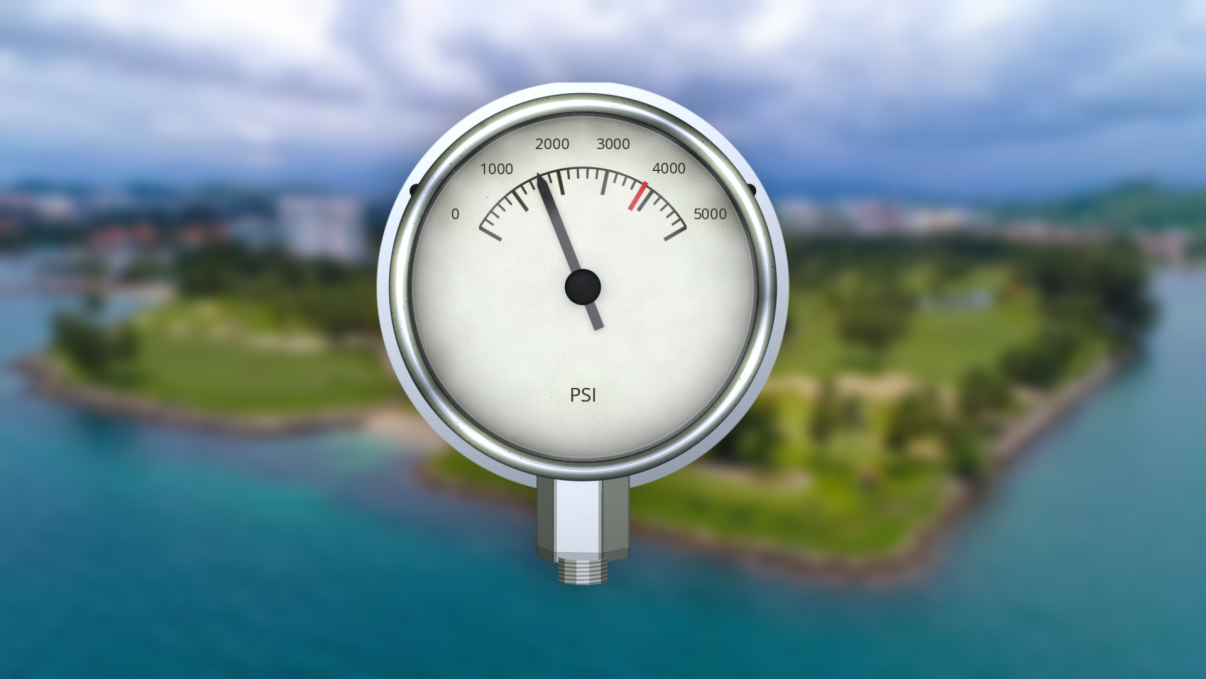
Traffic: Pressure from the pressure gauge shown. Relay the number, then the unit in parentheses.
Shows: 1600 (psi)
